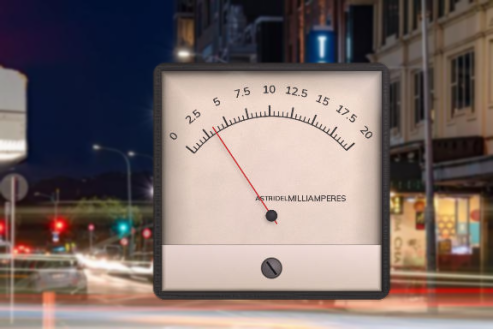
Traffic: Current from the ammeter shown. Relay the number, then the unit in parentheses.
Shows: 3.5 (mA)
